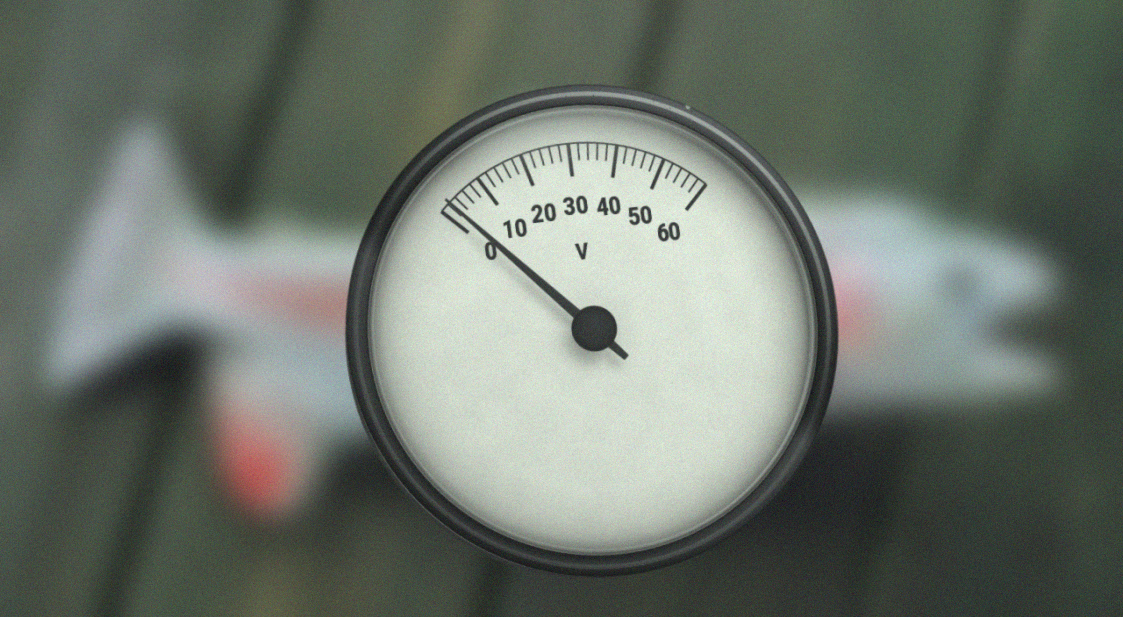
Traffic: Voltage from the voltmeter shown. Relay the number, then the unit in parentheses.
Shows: 2 (V)
